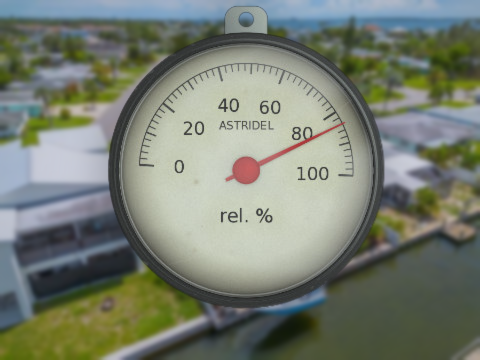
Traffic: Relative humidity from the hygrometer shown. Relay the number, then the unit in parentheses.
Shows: 84 (%)
